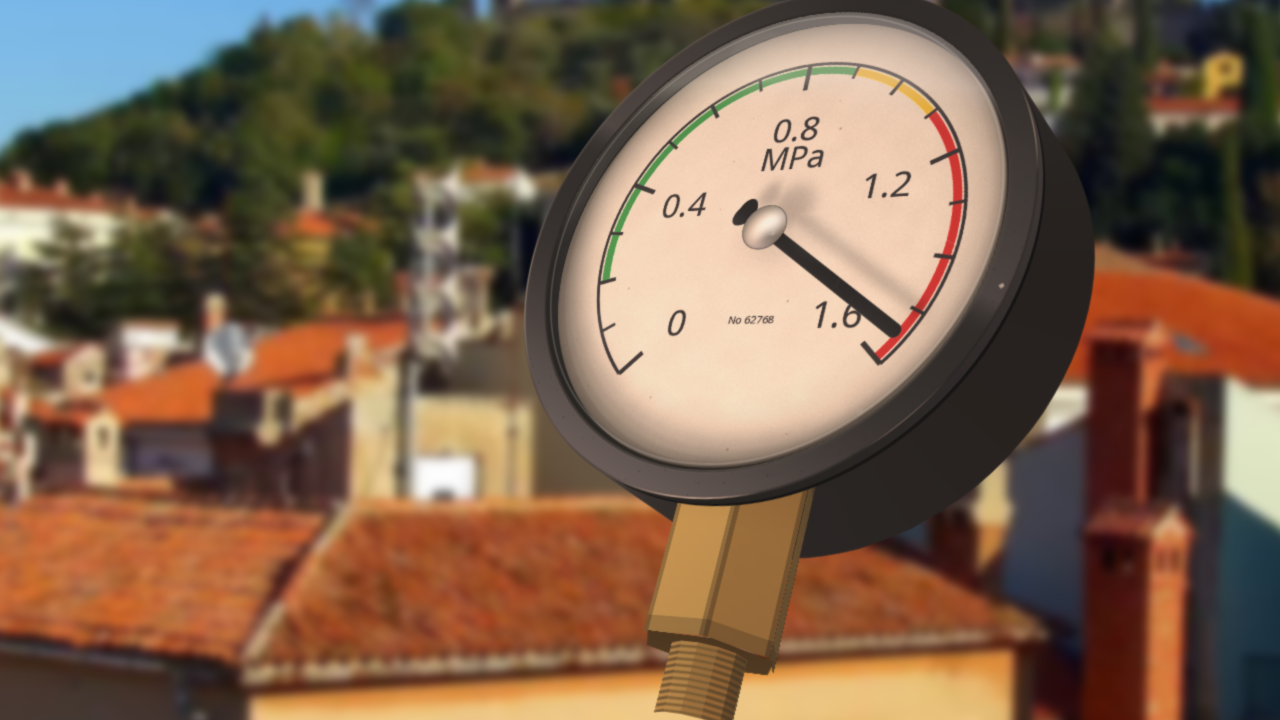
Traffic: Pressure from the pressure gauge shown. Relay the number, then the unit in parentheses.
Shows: 1.55 (MPa)
